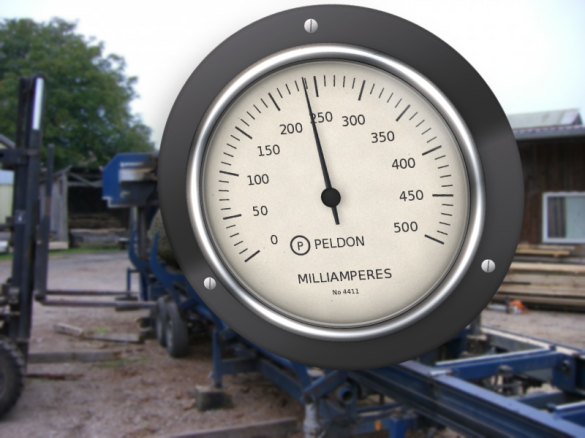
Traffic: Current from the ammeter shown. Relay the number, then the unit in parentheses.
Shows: 240 (mA)
